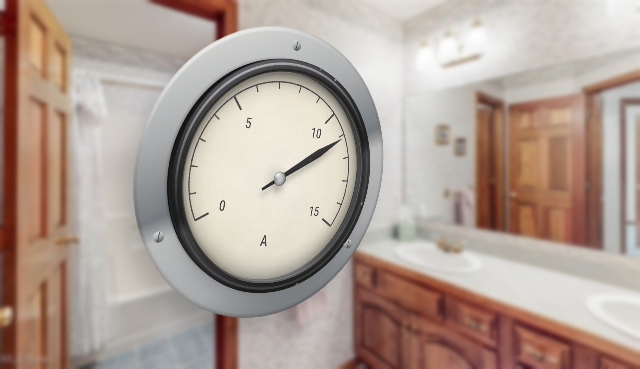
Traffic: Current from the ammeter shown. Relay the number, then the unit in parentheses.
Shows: 11 (A)
